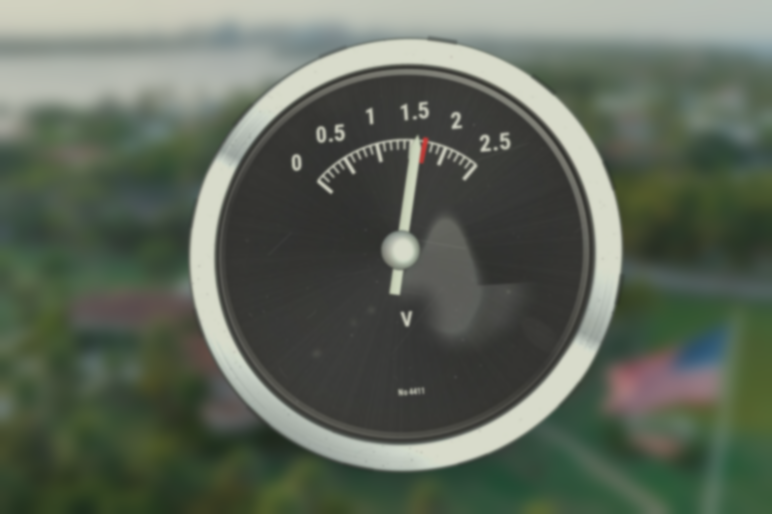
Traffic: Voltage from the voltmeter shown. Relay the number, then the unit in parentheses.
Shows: 1.6 (V)
